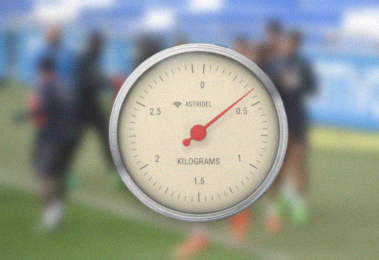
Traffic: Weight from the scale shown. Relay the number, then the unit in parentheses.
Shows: 0.4 (kg)
